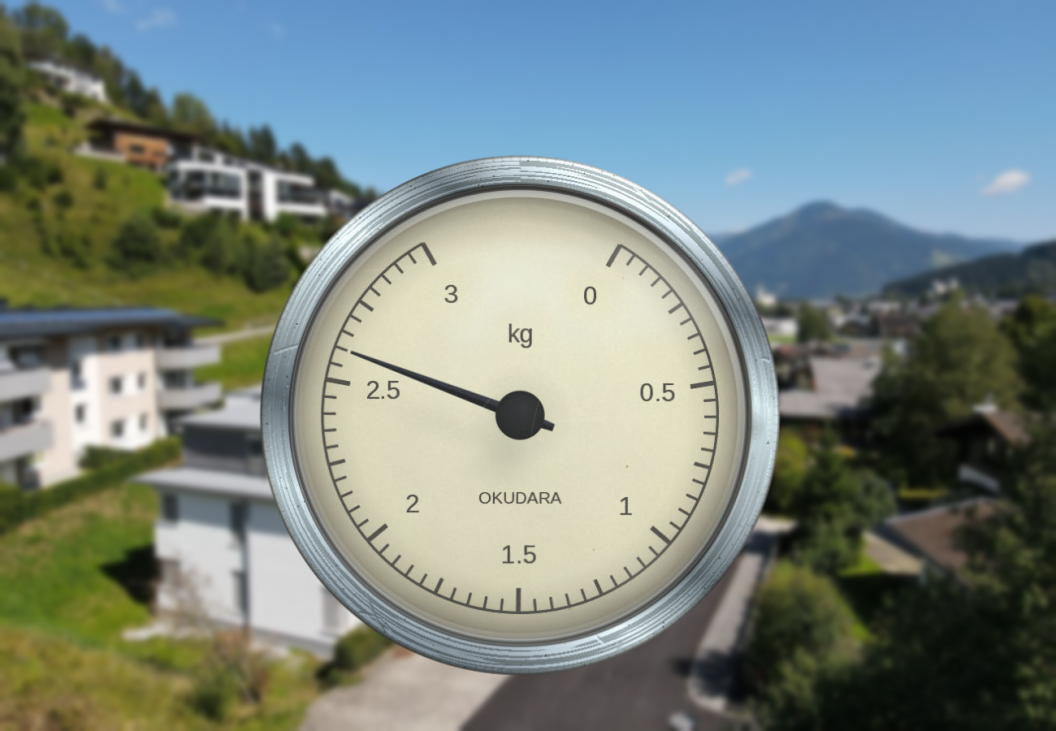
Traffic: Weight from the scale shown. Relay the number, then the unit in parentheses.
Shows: 2.6 (kg)
